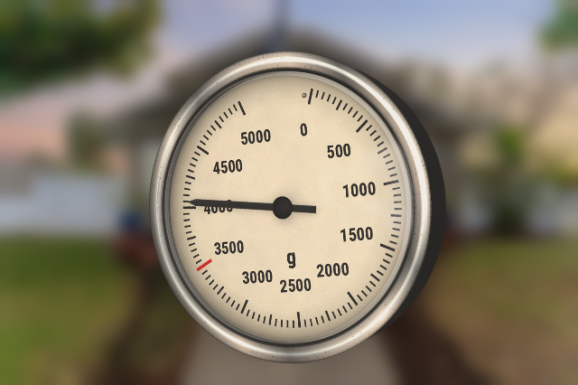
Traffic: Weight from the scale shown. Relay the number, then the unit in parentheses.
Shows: 4050 (g)
